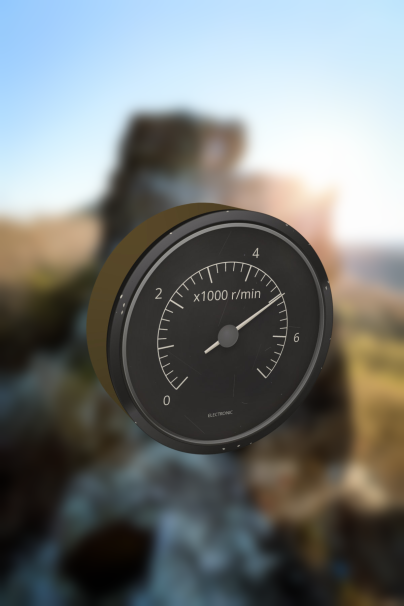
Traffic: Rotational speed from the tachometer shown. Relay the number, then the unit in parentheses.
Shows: 5000 (rpm)
